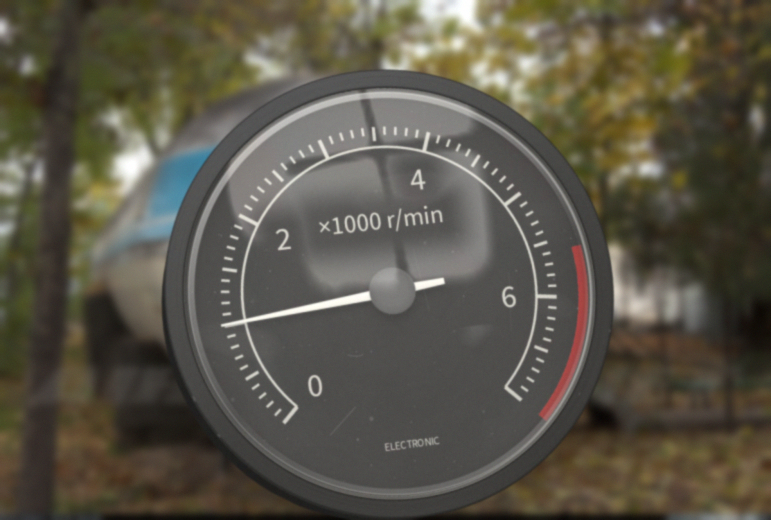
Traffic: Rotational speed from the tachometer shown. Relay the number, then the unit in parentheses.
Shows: 1000 (rpm)
